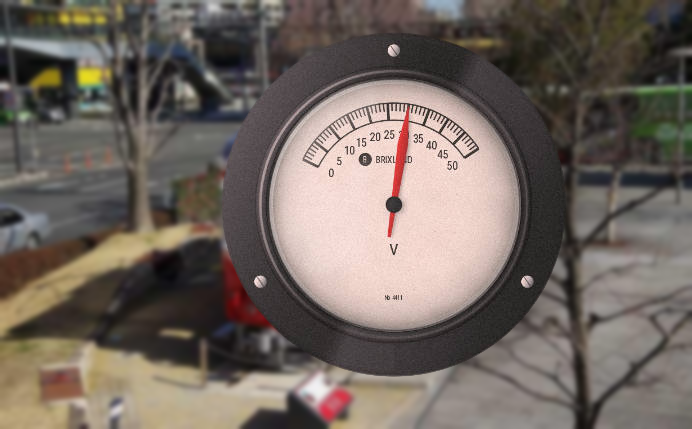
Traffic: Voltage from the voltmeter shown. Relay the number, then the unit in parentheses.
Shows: 30 (V)
